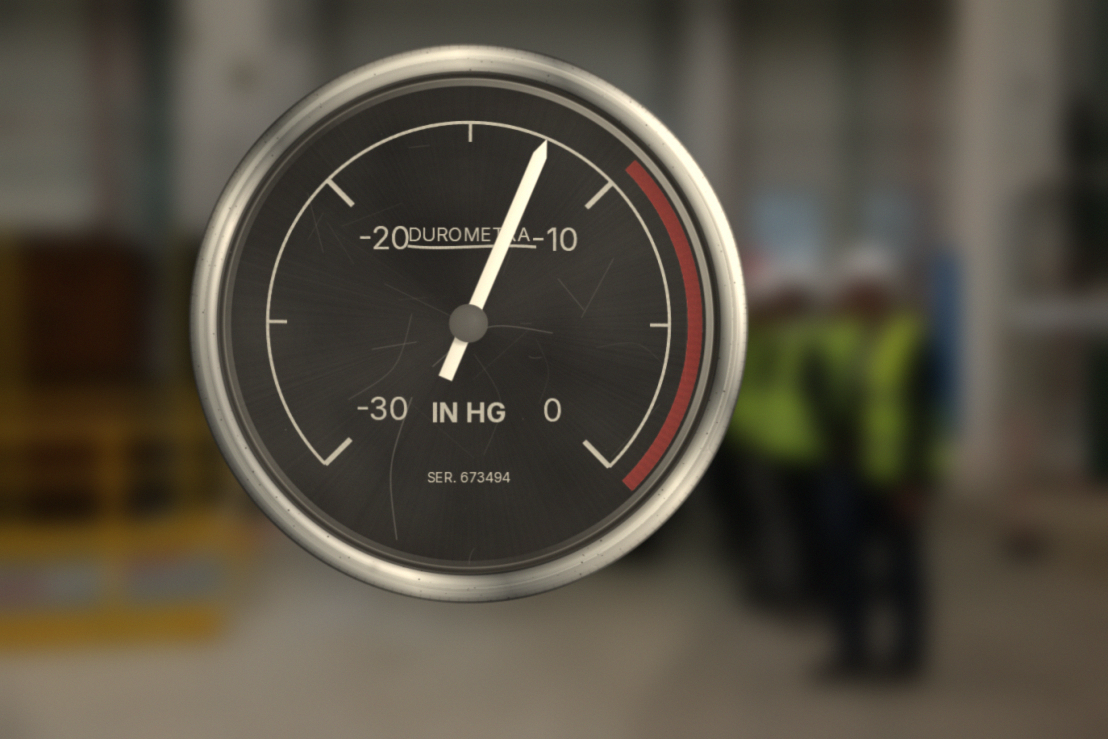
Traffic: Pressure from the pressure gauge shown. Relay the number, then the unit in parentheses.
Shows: -12.5 (inHg)
